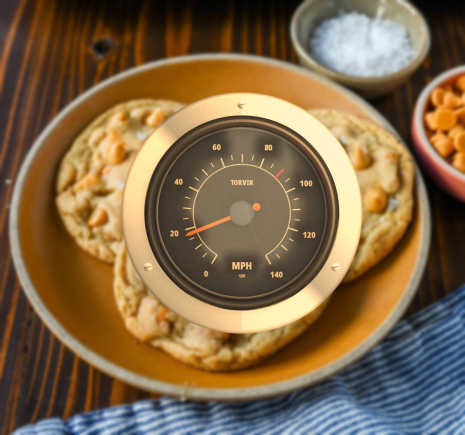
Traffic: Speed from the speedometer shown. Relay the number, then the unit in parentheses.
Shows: 17.5 (mph)
